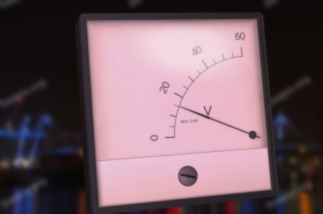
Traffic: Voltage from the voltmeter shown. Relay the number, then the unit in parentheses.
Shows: 15 (V)
